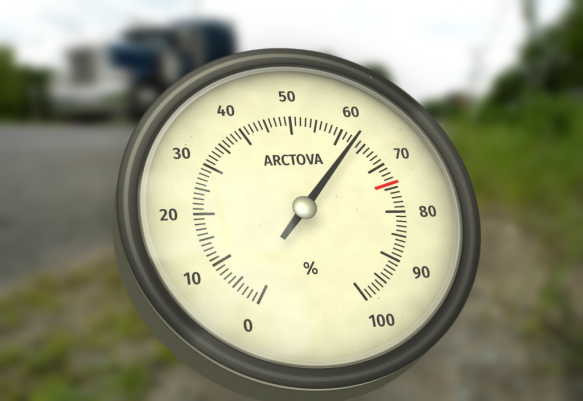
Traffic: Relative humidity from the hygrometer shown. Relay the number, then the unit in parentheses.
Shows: 63 (%)
